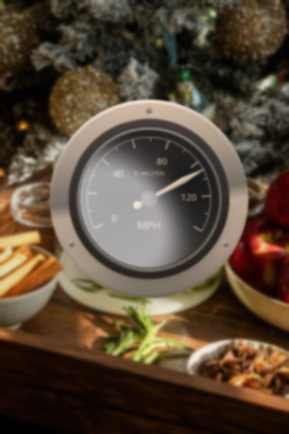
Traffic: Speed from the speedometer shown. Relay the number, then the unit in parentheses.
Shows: 105 (mph)
